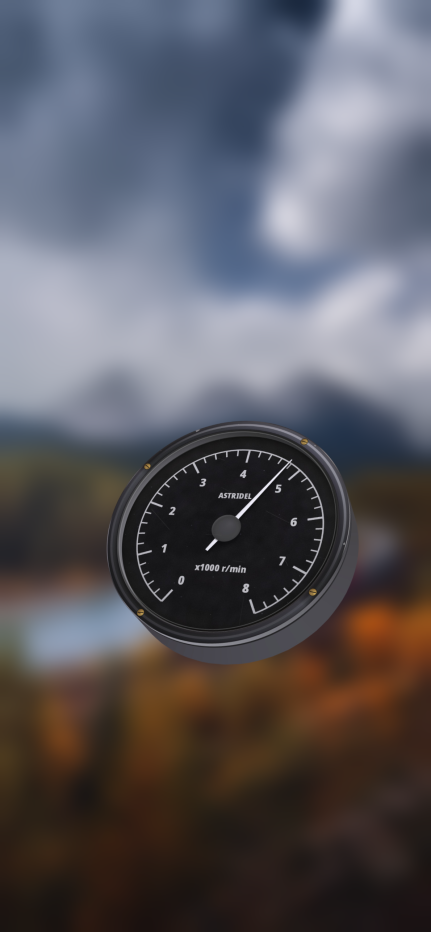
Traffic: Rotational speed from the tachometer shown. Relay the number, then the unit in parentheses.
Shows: 4800 (rpm)
